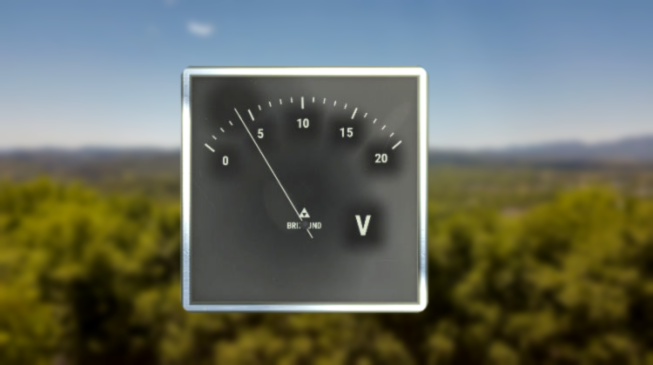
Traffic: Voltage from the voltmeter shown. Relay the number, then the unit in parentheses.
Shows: 4 (V)
